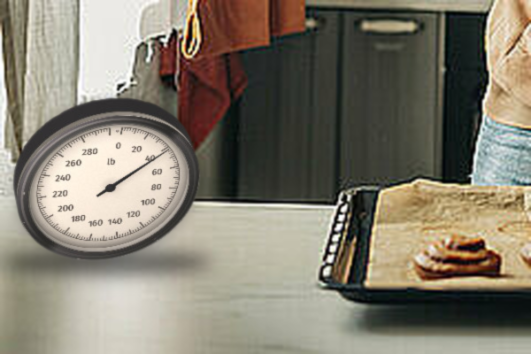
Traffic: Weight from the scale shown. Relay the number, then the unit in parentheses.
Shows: 40 (lb)
